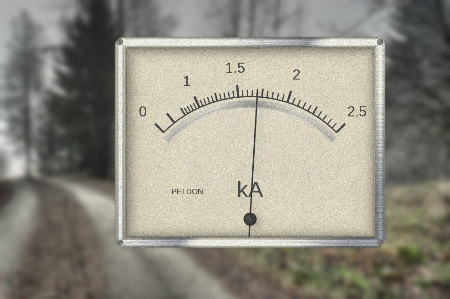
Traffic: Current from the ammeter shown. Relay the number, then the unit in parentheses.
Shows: 1.7 (kA)
